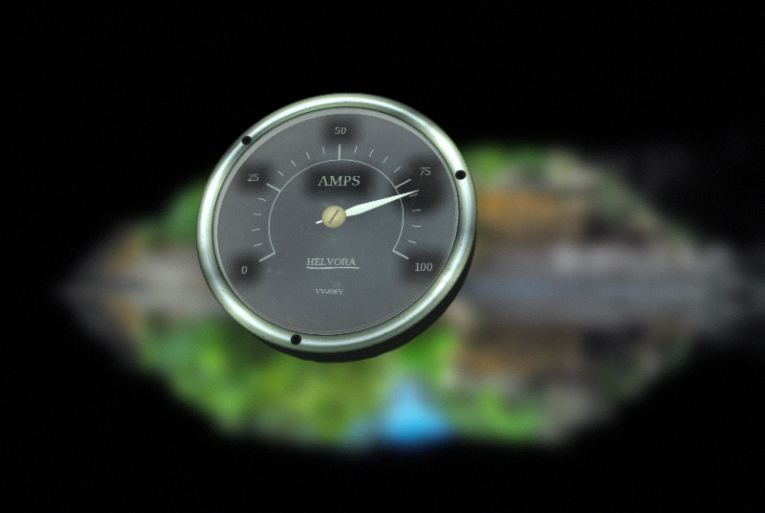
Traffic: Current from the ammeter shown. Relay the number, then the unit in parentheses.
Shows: 80 (A)
